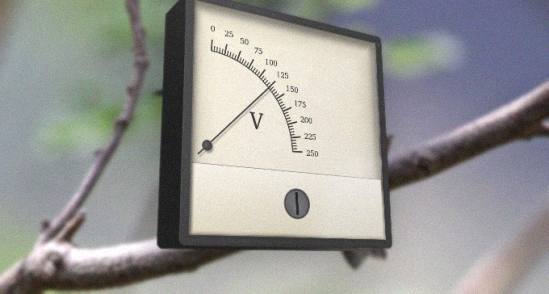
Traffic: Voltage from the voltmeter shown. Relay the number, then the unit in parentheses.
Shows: 125 (V)
